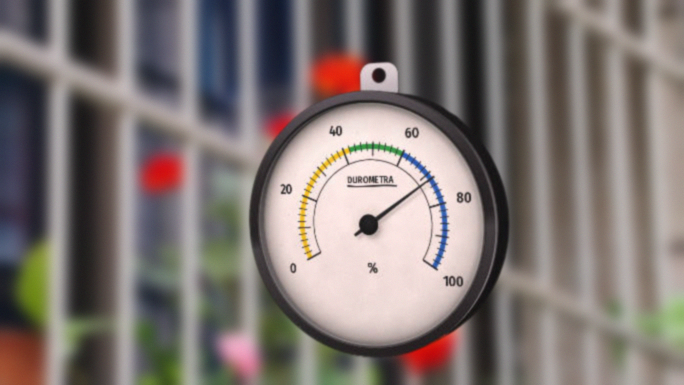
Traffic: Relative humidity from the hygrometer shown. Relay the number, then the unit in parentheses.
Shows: 72 (%)
